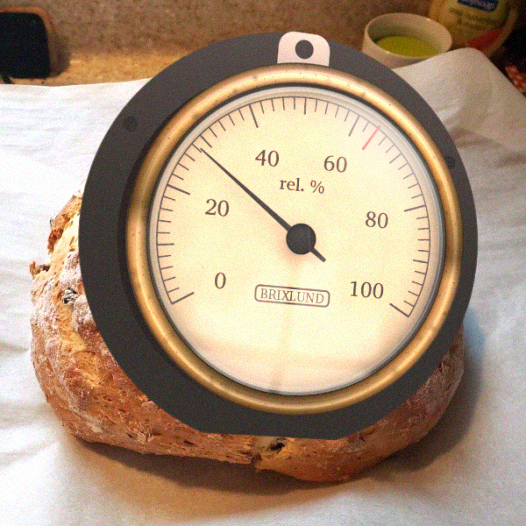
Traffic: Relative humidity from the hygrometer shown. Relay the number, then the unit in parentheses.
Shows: 28 (%)
